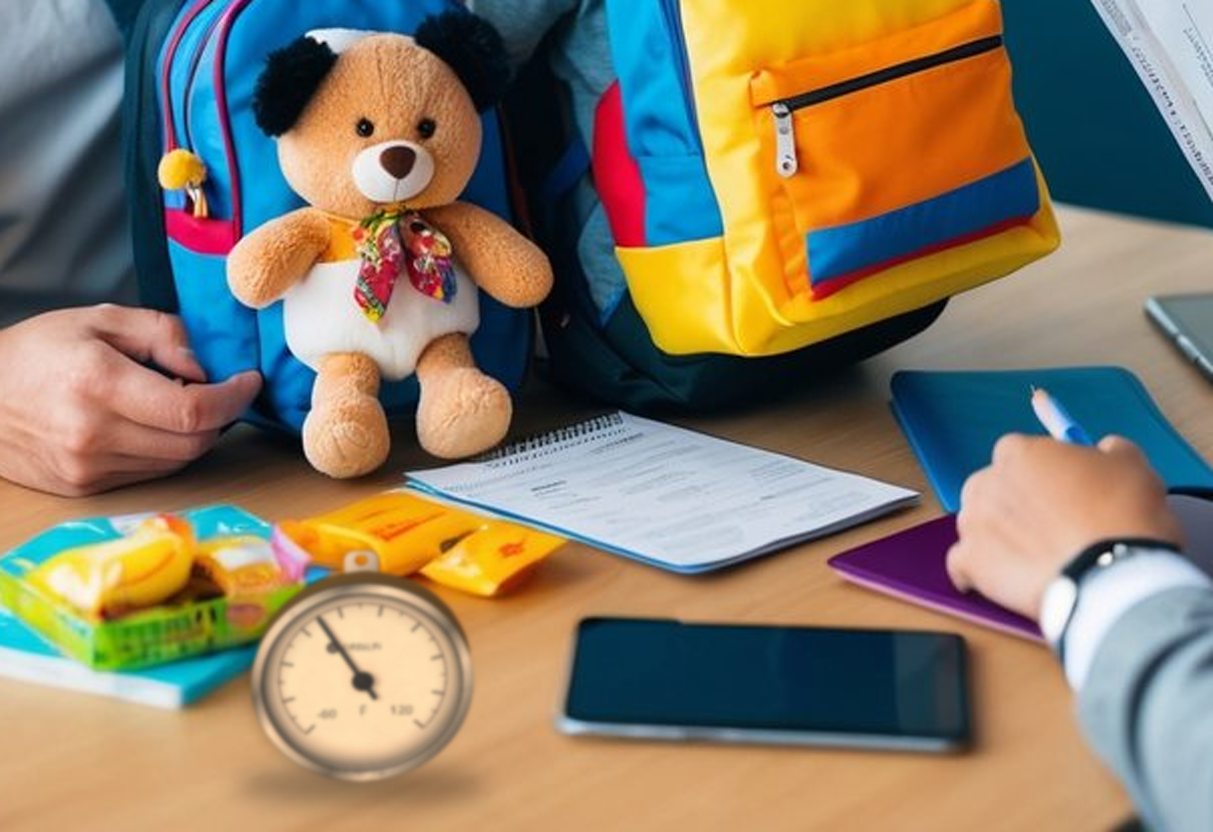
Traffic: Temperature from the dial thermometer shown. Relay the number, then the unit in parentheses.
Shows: 10 (°F)
